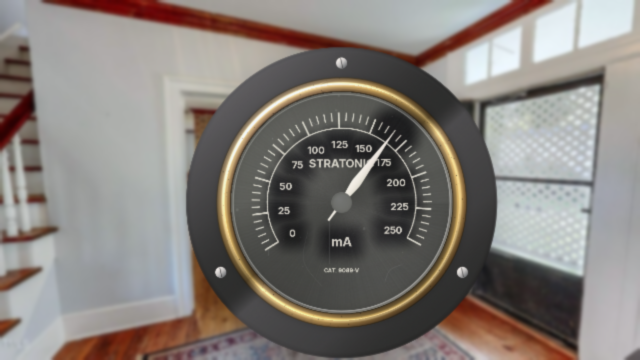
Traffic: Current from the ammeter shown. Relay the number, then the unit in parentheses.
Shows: 165 (mA)
